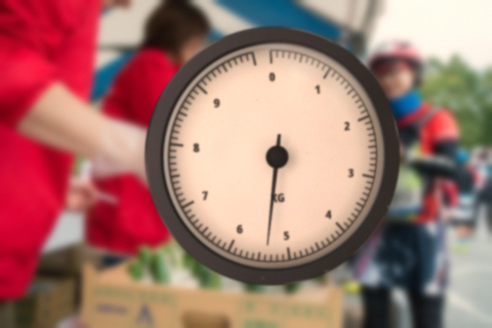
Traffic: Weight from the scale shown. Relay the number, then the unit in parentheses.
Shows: 5.4 (kg)
